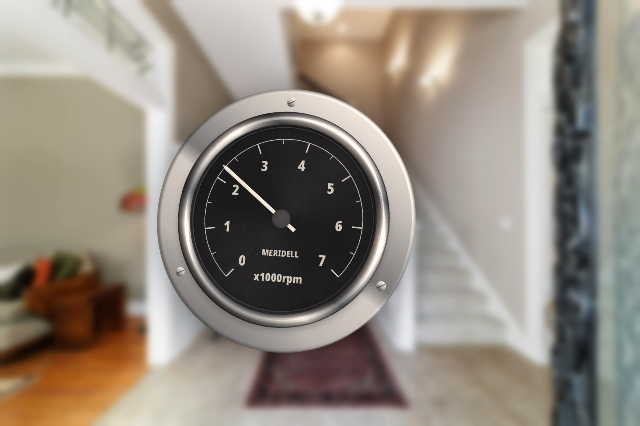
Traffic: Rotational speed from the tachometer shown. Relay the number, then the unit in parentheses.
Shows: 2250 (rpm)
